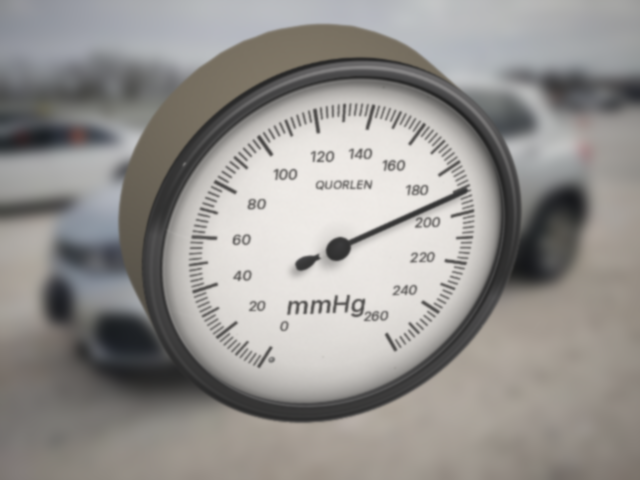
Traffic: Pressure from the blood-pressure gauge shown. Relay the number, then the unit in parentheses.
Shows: 190 (mmHg)
